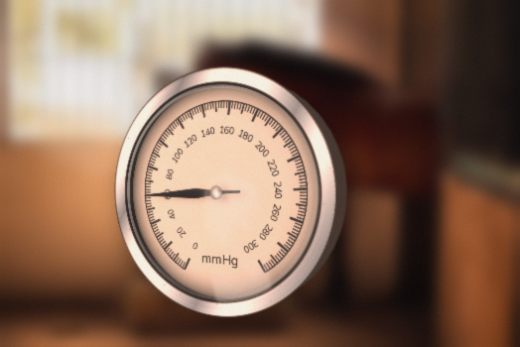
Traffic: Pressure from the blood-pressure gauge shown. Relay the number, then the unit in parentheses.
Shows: 60 (mmHg)
